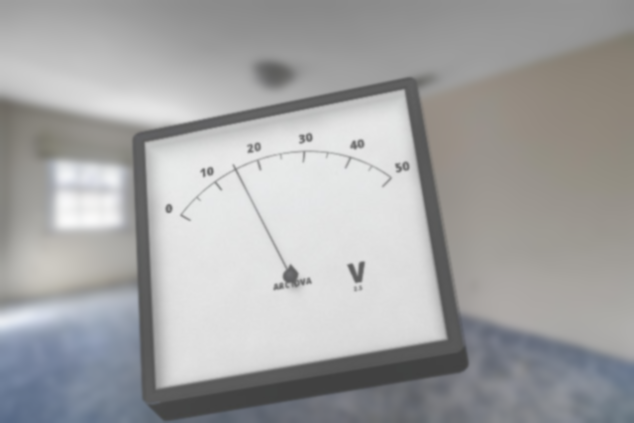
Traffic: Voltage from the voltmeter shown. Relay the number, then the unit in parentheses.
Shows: 15 (V)
